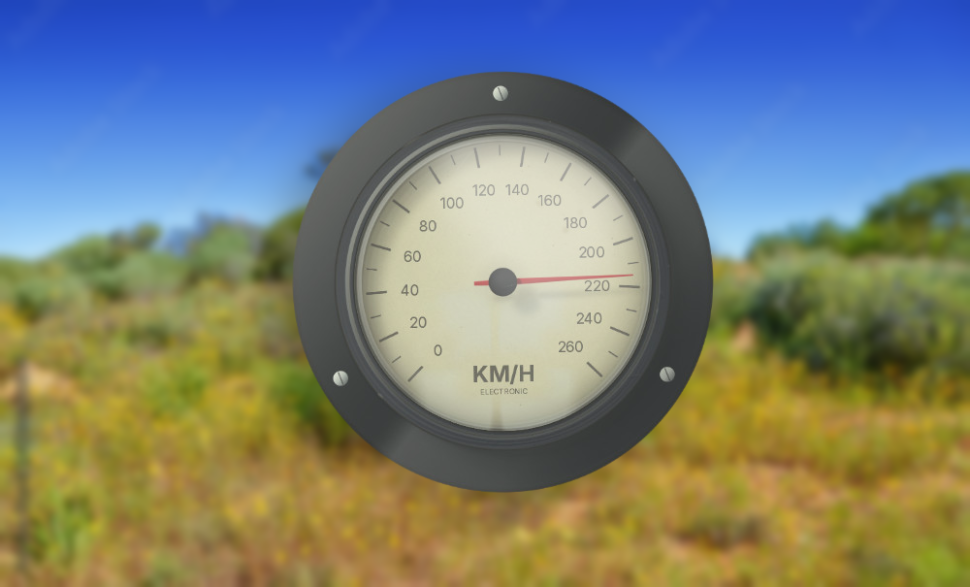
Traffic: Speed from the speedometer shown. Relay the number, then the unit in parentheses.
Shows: 215 (km/h)
